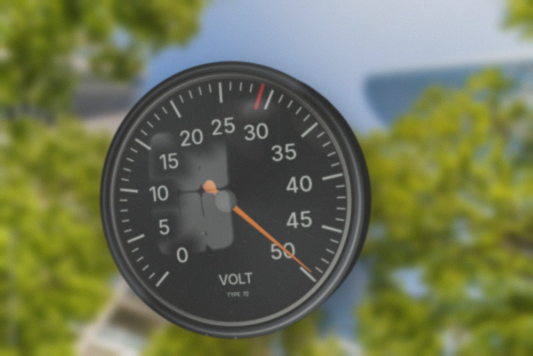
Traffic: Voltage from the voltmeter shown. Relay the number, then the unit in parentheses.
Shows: 49.5 (V)
